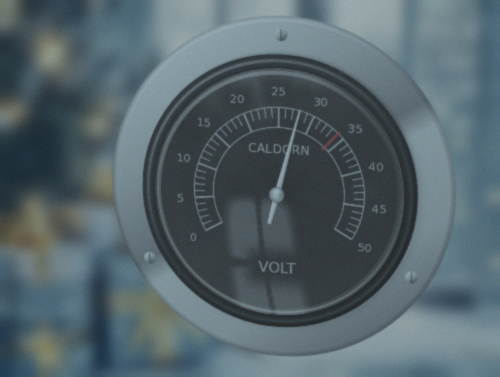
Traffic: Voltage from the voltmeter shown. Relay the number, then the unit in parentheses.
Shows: 28 (V)
